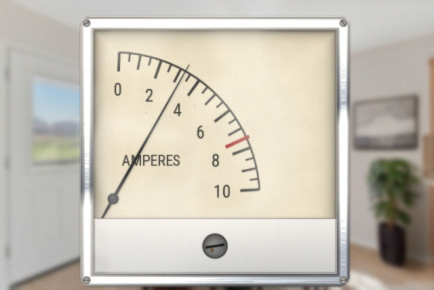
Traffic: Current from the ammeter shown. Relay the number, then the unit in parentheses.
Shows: 3.25 (A)
